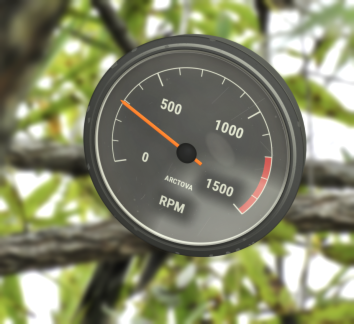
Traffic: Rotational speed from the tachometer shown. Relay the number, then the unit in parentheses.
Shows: 300 (rpm)
